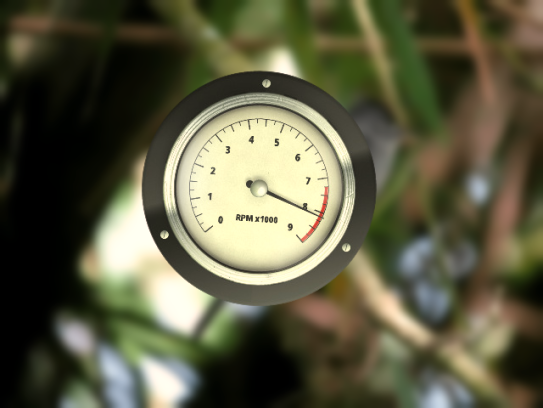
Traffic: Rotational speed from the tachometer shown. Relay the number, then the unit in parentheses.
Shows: 8125 (rpm)
